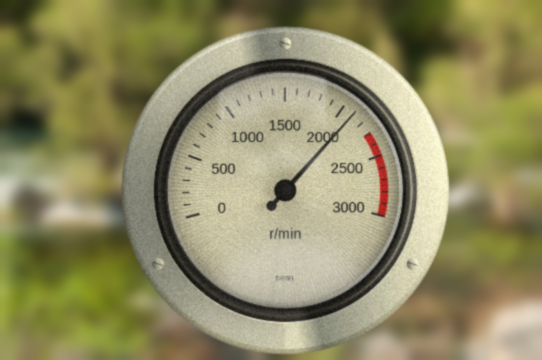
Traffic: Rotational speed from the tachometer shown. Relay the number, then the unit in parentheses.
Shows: 2100 (rpm)
